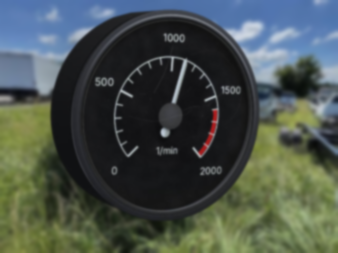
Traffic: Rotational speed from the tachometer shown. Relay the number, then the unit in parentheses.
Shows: 1100 (rpm)
